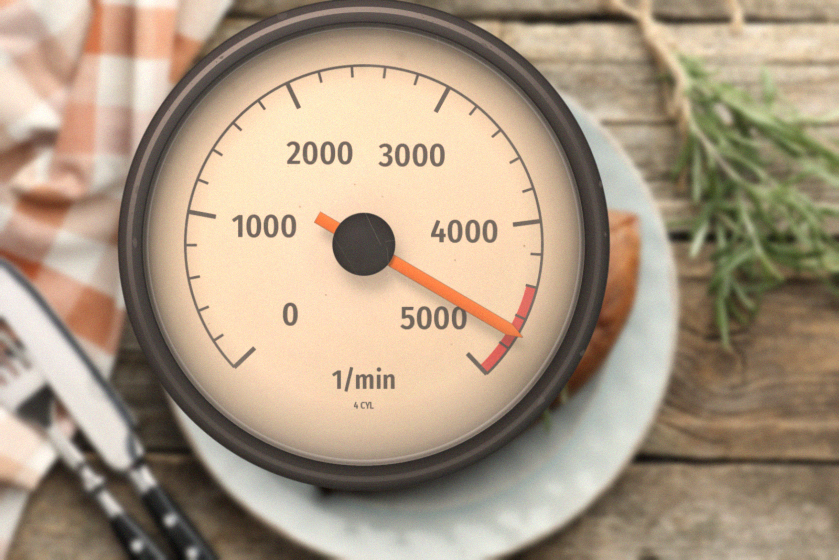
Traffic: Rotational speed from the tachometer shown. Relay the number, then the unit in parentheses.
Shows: 4700 (rpm)
